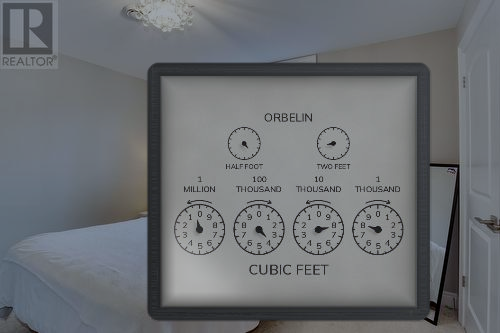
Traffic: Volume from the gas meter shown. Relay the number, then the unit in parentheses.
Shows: 37800 (ft³)
